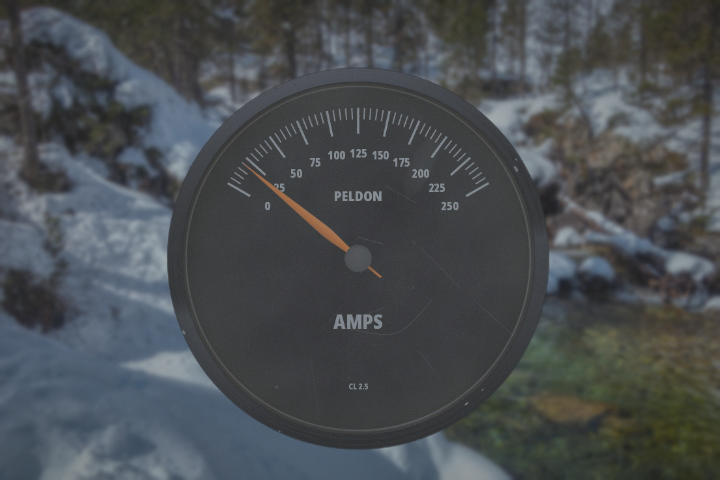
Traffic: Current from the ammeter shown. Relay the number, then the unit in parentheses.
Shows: 20 (A)
